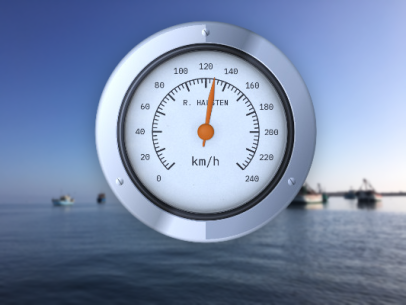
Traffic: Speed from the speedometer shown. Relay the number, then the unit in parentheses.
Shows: 128 (km/h)
